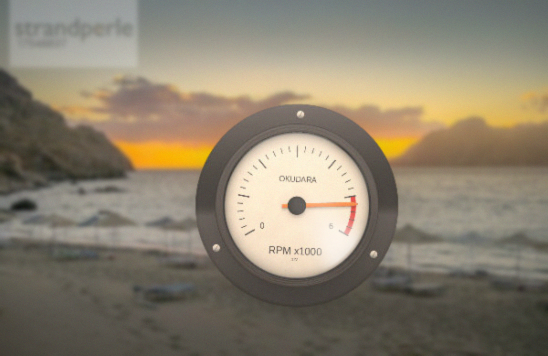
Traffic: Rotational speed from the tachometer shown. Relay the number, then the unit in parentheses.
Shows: 5200 (rpm)
